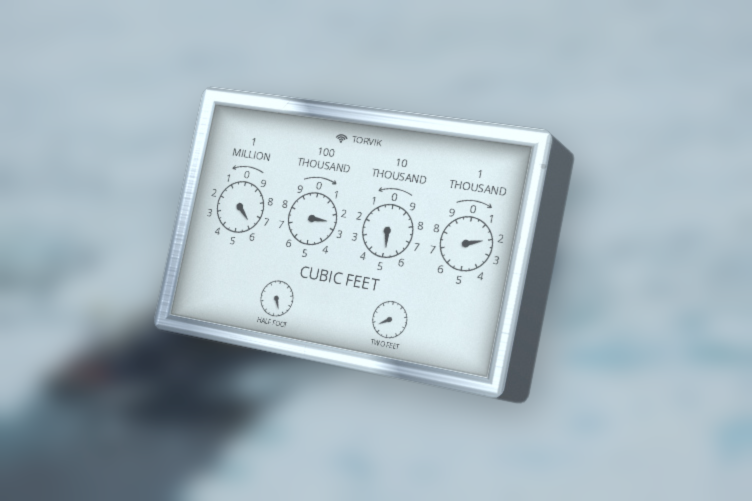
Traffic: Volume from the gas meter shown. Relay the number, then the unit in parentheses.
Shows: 625200 (ft³)
